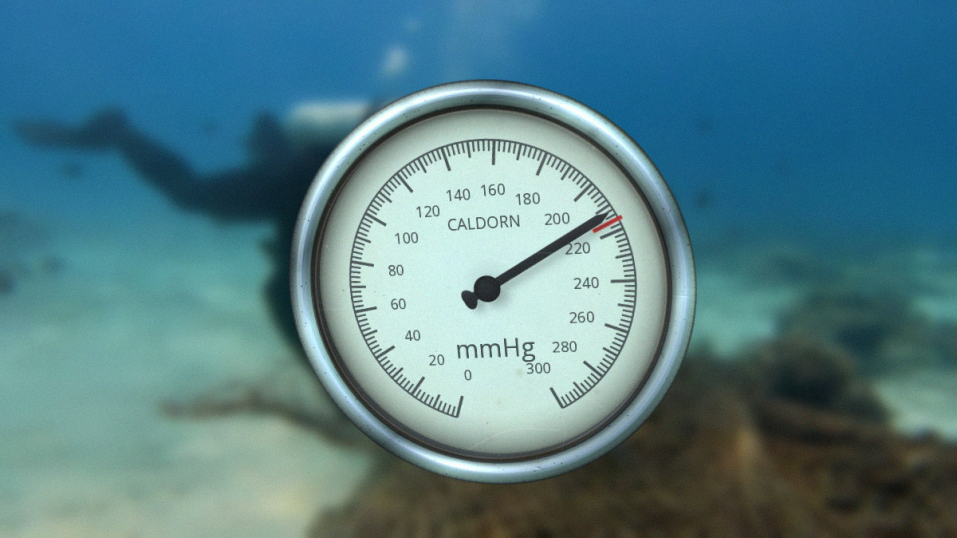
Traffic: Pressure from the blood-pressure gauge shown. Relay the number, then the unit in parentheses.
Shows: 212 (mmHg)
